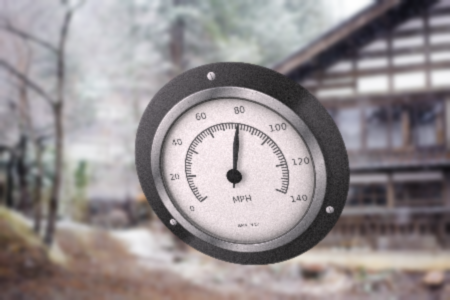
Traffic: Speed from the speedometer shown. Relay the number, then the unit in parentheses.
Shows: 80 (mph)
